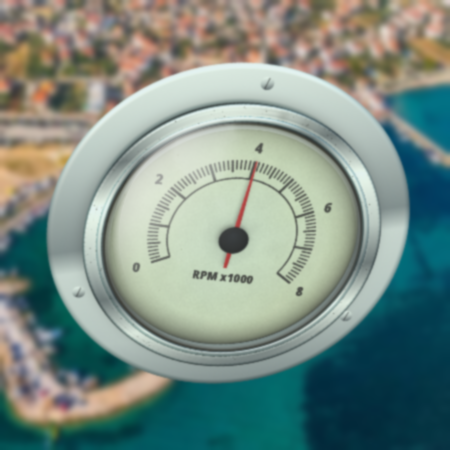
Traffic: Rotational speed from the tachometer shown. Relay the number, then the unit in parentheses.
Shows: 4000 (rpm)
